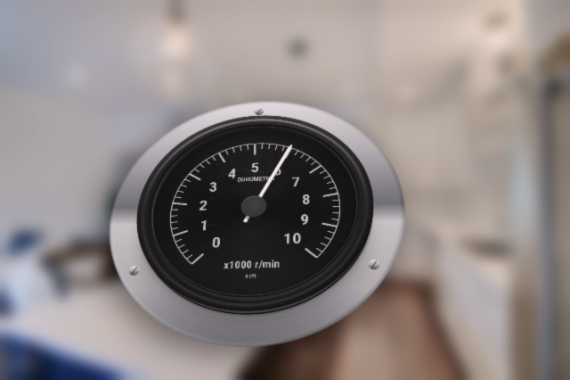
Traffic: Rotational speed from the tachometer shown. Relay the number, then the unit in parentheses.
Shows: 6000 (rpm)
